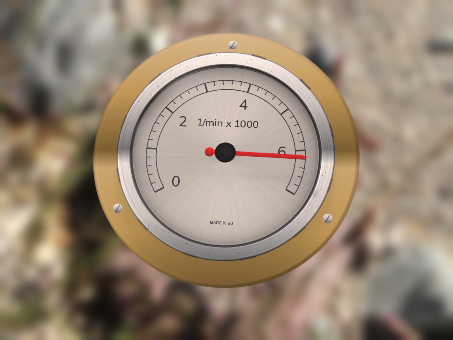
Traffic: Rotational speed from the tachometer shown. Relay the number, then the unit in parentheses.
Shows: 6200 (rpm)
